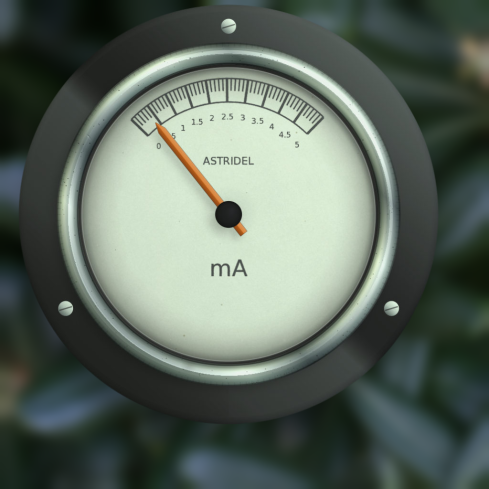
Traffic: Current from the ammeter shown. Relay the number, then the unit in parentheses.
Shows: 0.4 (mA)
